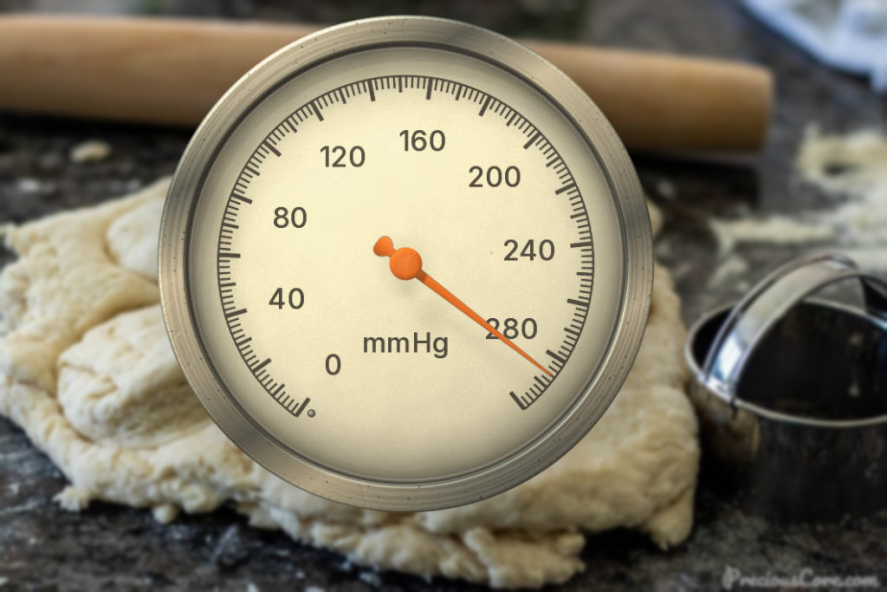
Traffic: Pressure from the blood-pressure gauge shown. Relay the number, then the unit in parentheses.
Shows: 286 (mmHg)
